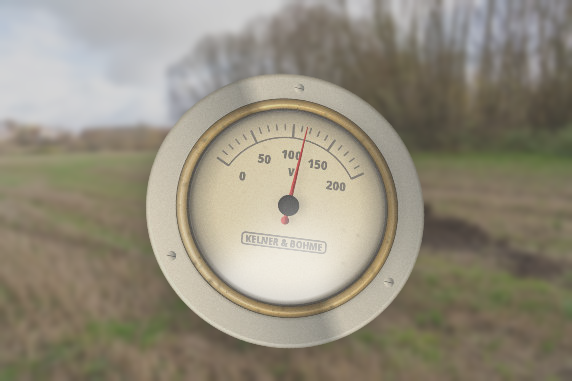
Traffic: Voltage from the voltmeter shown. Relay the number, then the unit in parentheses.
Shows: 115 (V)
